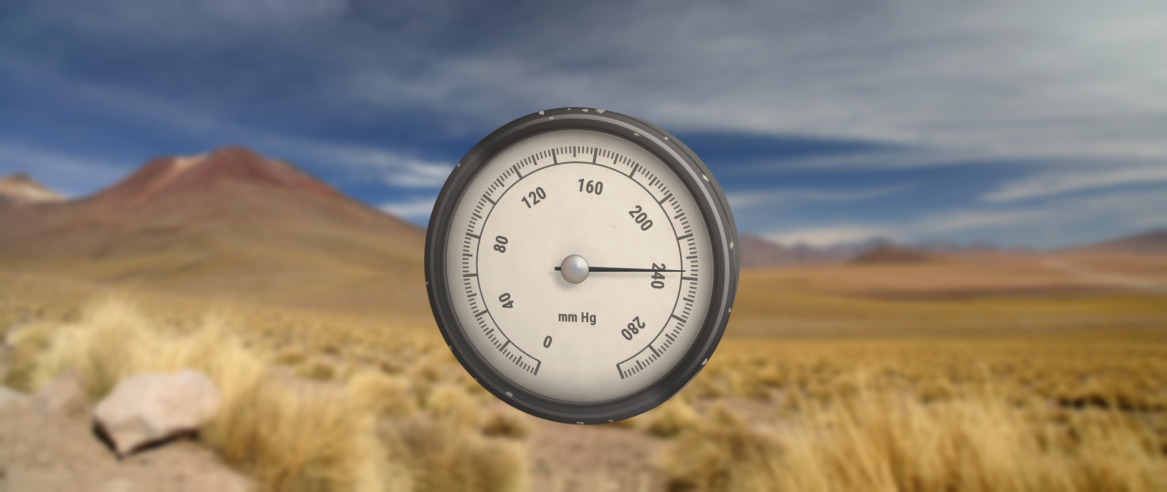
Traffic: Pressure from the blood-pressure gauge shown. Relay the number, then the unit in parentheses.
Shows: 236 (mmHg)
